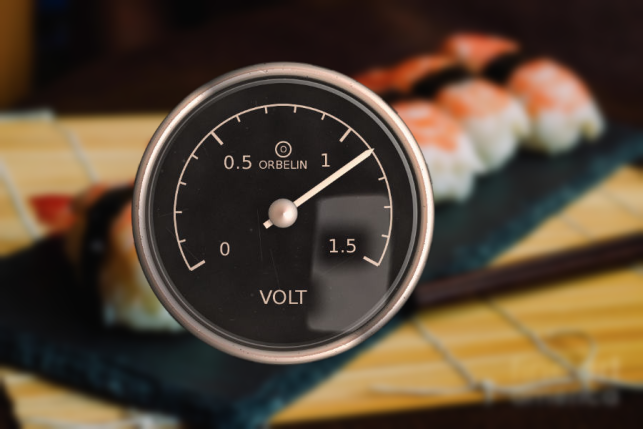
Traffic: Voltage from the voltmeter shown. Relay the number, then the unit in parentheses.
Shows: 1.1 (V)
